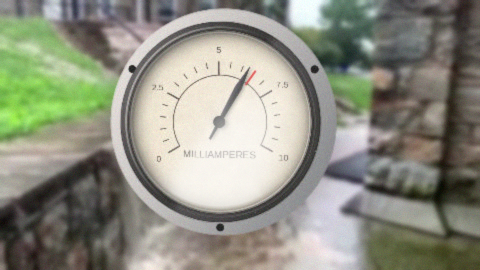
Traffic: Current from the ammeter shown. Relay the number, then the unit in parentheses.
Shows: 6.25 (mA)
